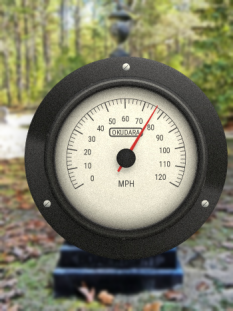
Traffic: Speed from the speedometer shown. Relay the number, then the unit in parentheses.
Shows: 76 (mph)
